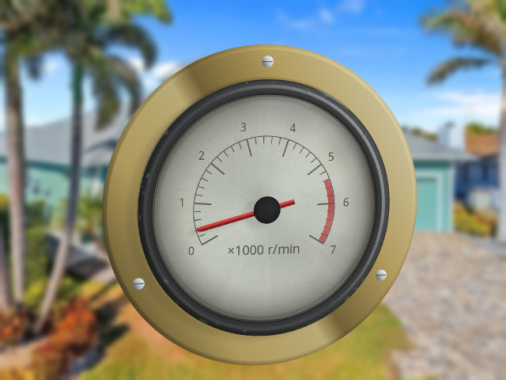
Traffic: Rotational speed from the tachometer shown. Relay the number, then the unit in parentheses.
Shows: 400 (rpm)
